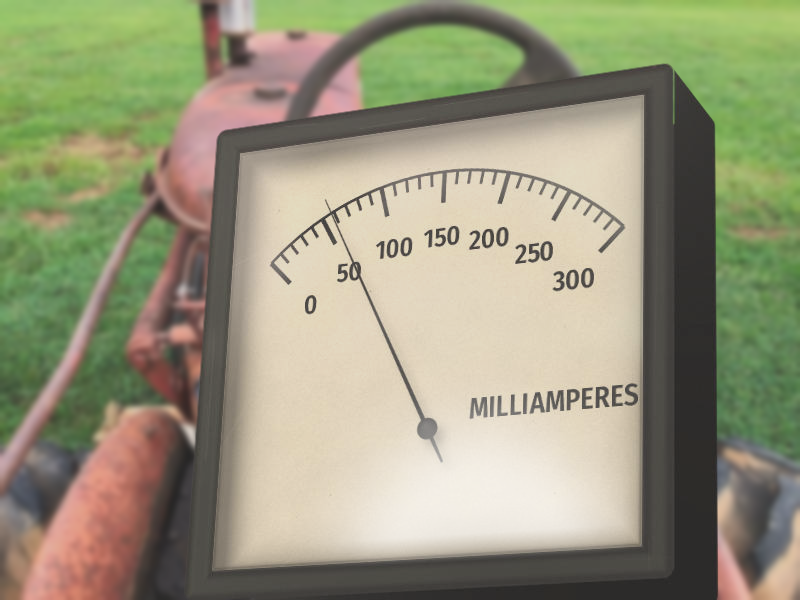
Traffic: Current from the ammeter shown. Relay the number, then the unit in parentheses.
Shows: 60 (mA)
